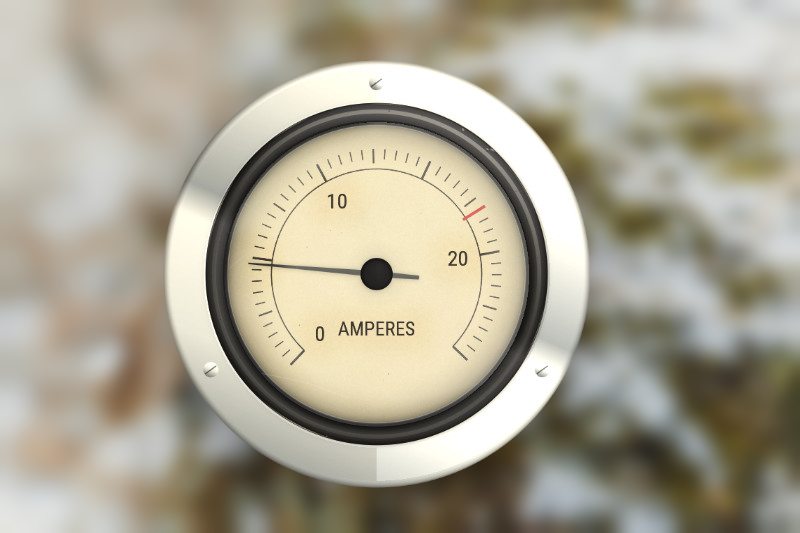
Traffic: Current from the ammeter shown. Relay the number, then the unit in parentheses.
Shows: 4.75 (A)
